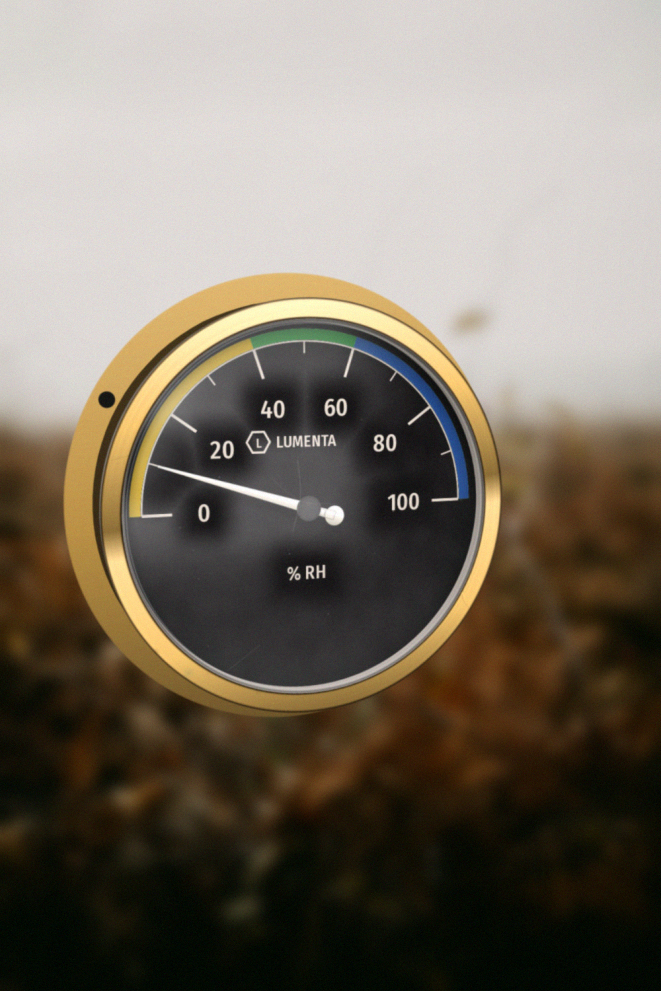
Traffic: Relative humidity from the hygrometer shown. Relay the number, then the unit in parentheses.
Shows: 10 (%)
